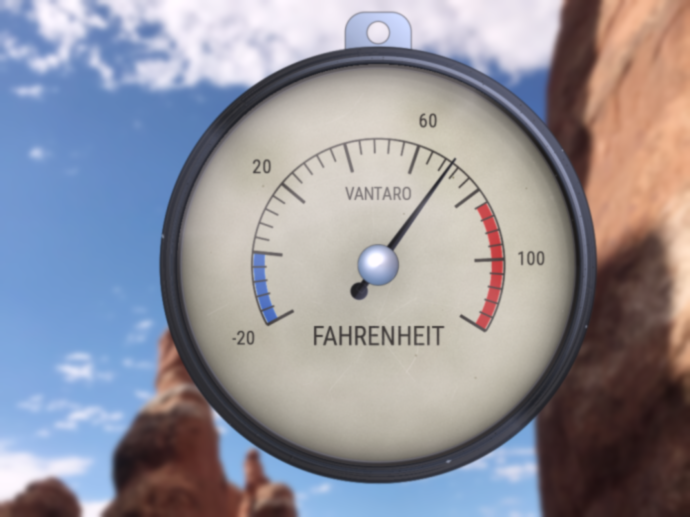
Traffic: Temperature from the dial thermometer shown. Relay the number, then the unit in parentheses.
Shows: 70 (°F)
